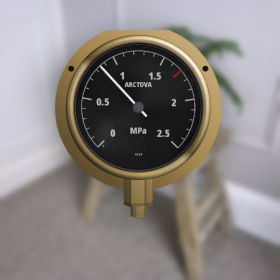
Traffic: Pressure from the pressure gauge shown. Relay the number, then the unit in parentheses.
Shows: 0.85 (MPa)
